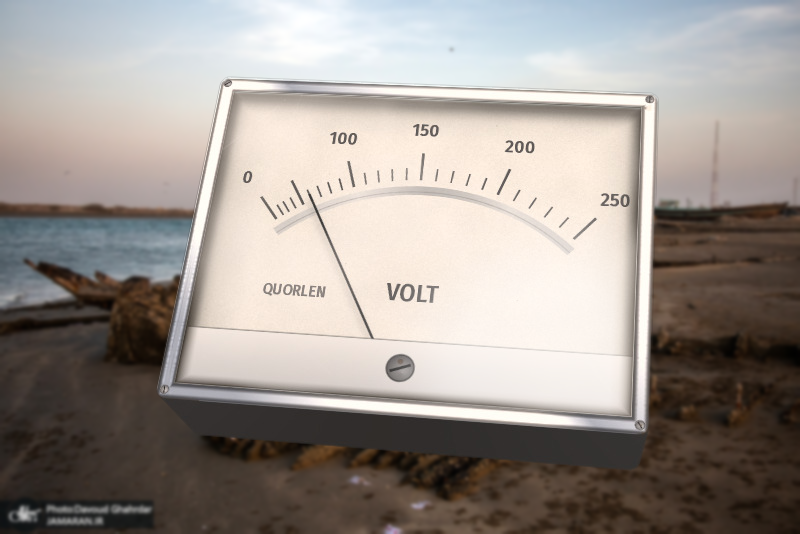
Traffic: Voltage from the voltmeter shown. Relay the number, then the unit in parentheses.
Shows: 60 (V)
